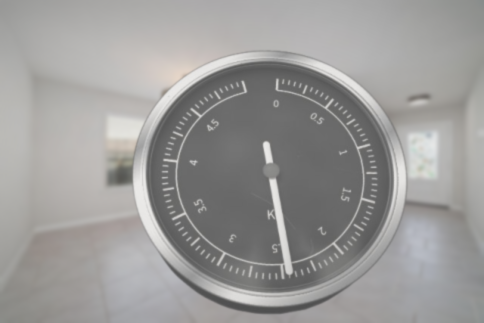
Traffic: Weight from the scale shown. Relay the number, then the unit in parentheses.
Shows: 2.45 (kg)
